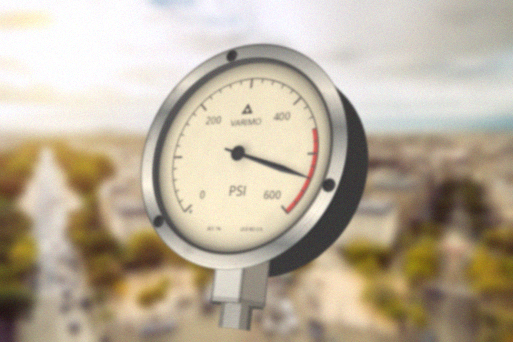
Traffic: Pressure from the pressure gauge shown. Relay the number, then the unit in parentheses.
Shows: 540 (psi)
